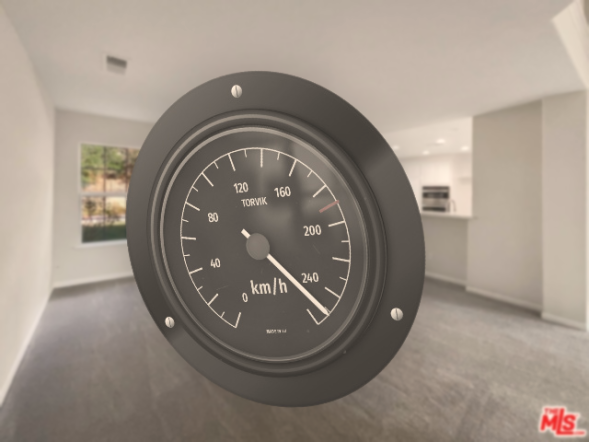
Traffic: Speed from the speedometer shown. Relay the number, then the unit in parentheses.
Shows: 250 (km/h)
